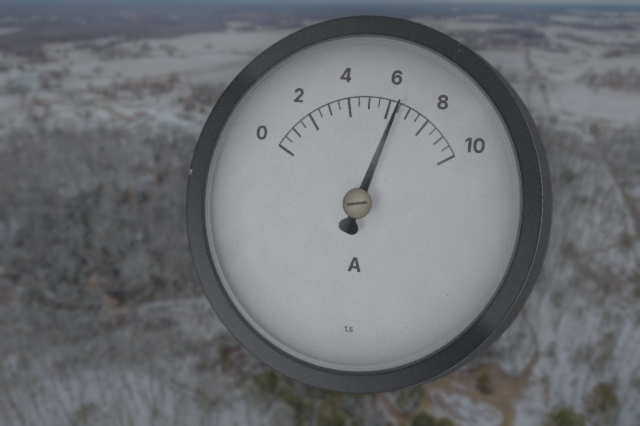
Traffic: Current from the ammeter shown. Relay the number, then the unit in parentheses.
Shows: 6.5 (A)
